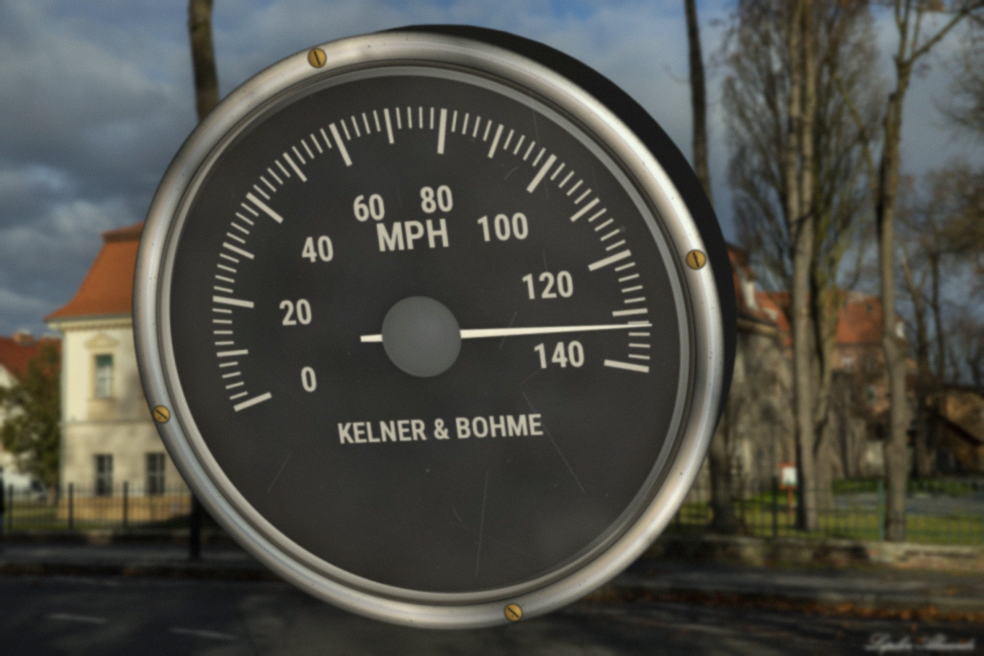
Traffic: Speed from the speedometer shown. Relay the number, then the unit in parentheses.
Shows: 132 (mph)
